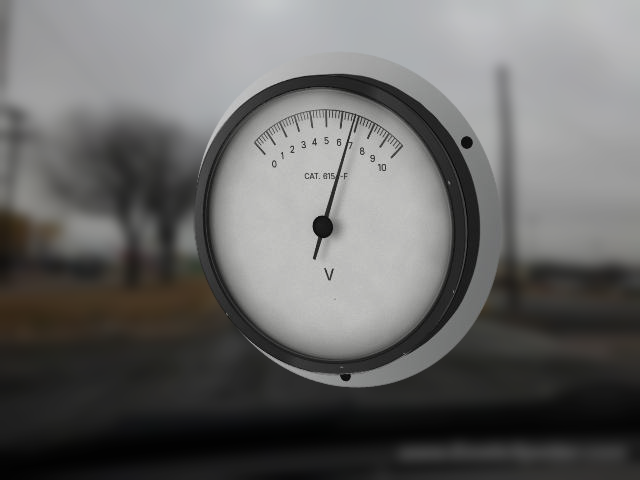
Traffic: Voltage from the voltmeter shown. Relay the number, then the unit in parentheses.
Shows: 7 (V)
